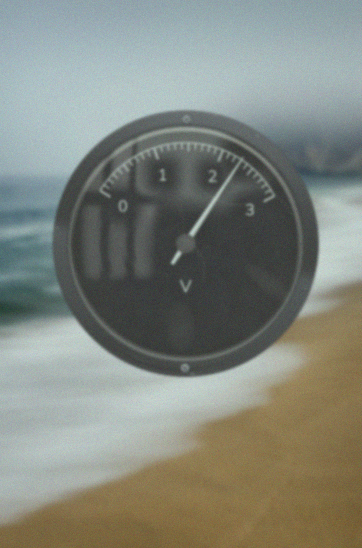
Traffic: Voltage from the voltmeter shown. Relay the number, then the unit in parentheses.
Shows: 2.3 (V)
